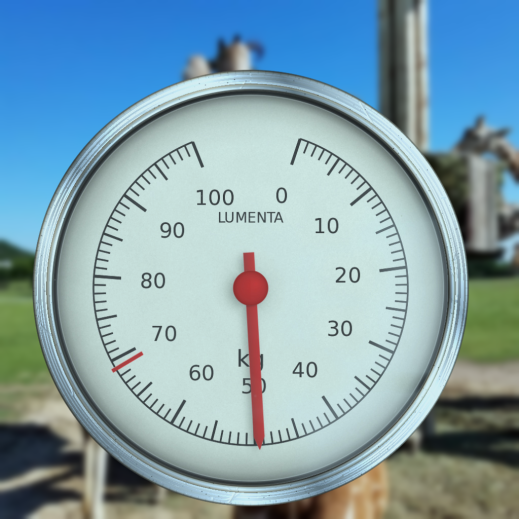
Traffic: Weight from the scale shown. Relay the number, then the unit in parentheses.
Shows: 49.5 (kg)
